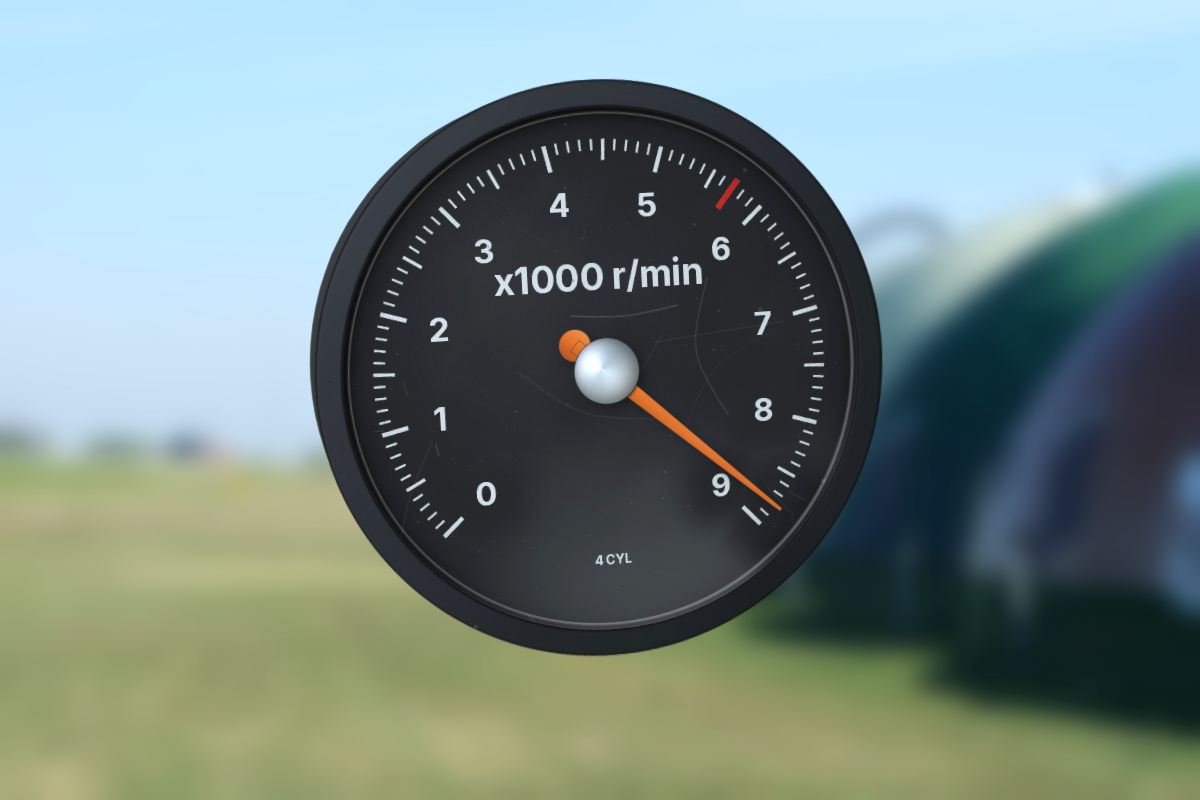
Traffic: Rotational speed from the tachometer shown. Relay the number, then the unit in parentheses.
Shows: 8800 (rpm)
